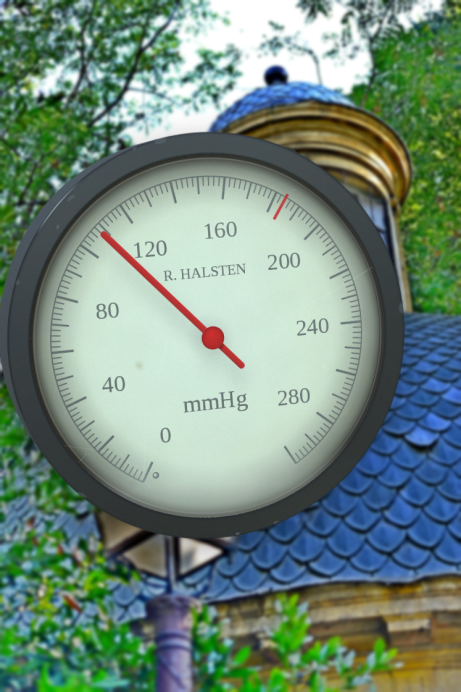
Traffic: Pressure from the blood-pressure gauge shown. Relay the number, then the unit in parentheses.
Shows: 108 (mmHg)
